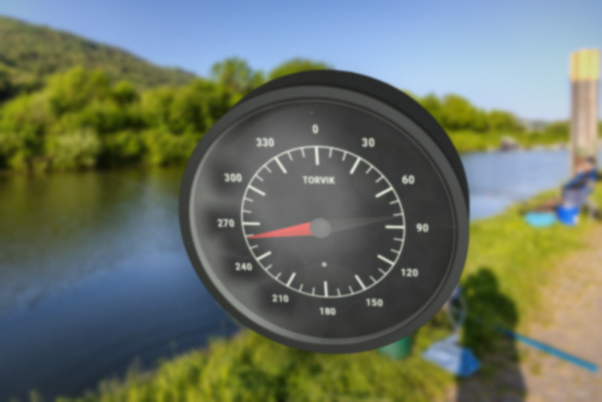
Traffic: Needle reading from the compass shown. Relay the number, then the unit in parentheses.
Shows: 260 (°)
